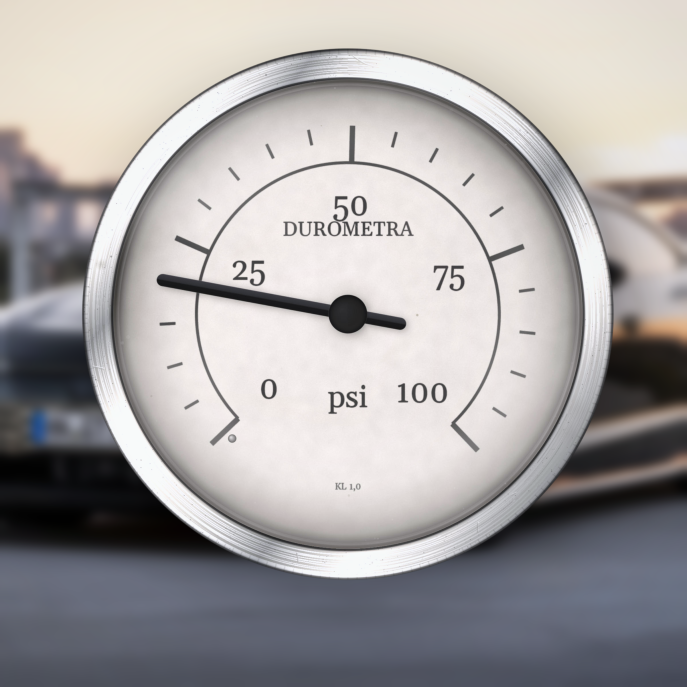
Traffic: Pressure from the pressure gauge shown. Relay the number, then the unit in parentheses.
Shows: 20 (psi)
